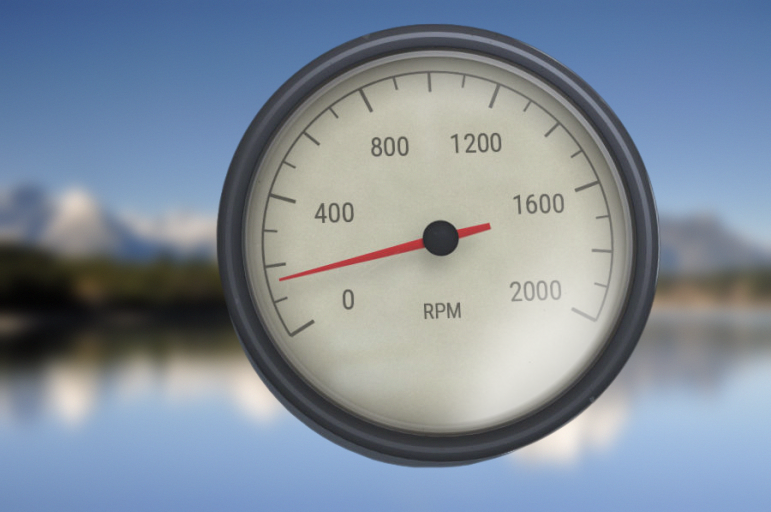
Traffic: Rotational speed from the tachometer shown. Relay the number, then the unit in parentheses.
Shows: 150 (rpm)
